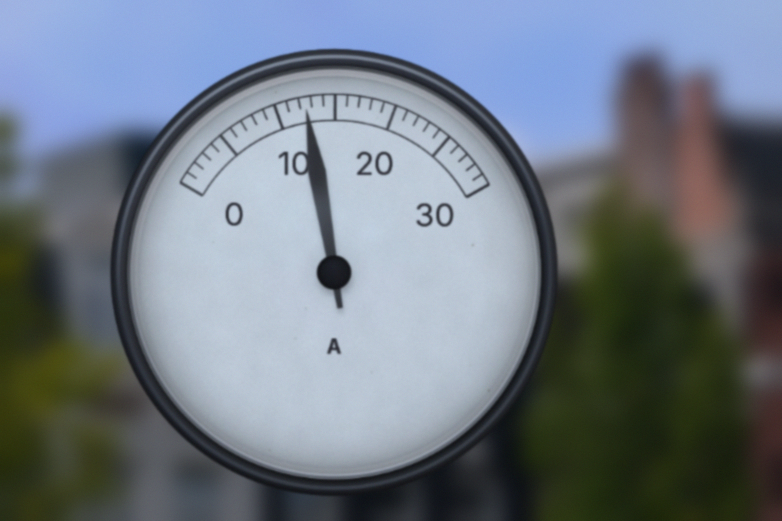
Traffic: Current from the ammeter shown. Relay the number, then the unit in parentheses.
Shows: 12.5 (A)
